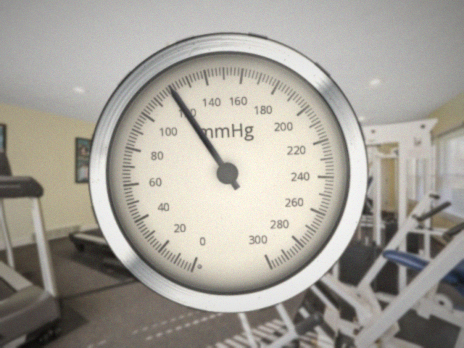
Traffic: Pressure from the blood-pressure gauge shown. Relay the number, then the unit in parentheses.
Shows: 120 (mmHg)
